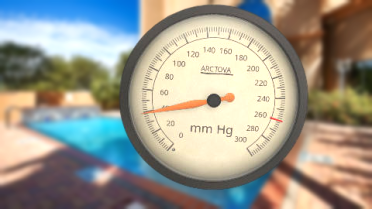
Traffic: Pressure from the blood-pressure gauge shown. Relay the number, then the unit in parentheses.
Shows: 40 (mmHg)
